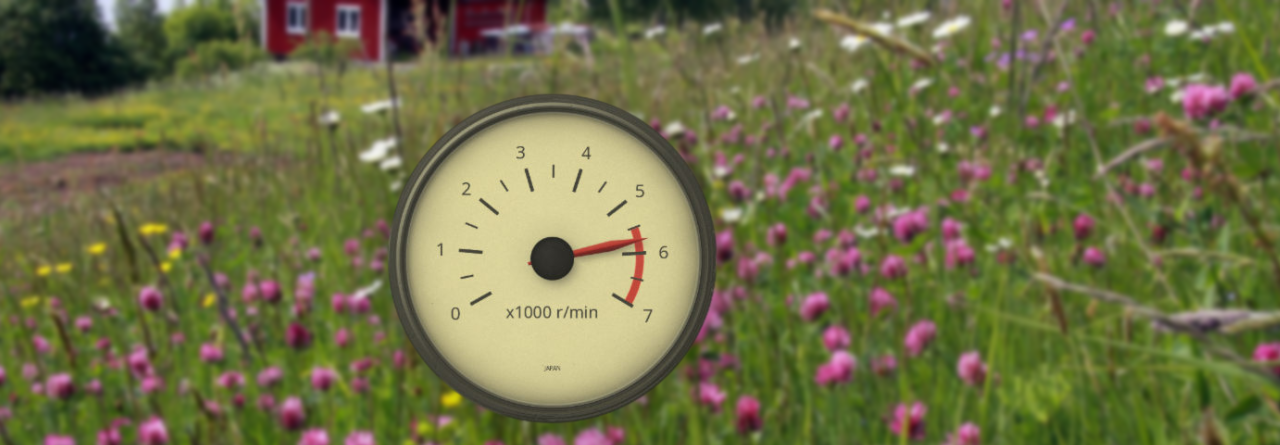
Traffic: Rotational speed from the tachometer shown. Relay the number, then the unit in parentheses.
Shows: 5750 (rpm)
